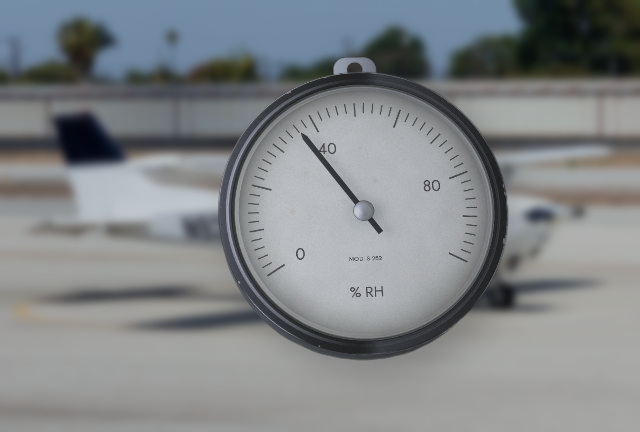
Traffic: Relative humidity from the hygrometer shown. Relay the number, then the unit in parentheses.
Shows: 36 (%)
